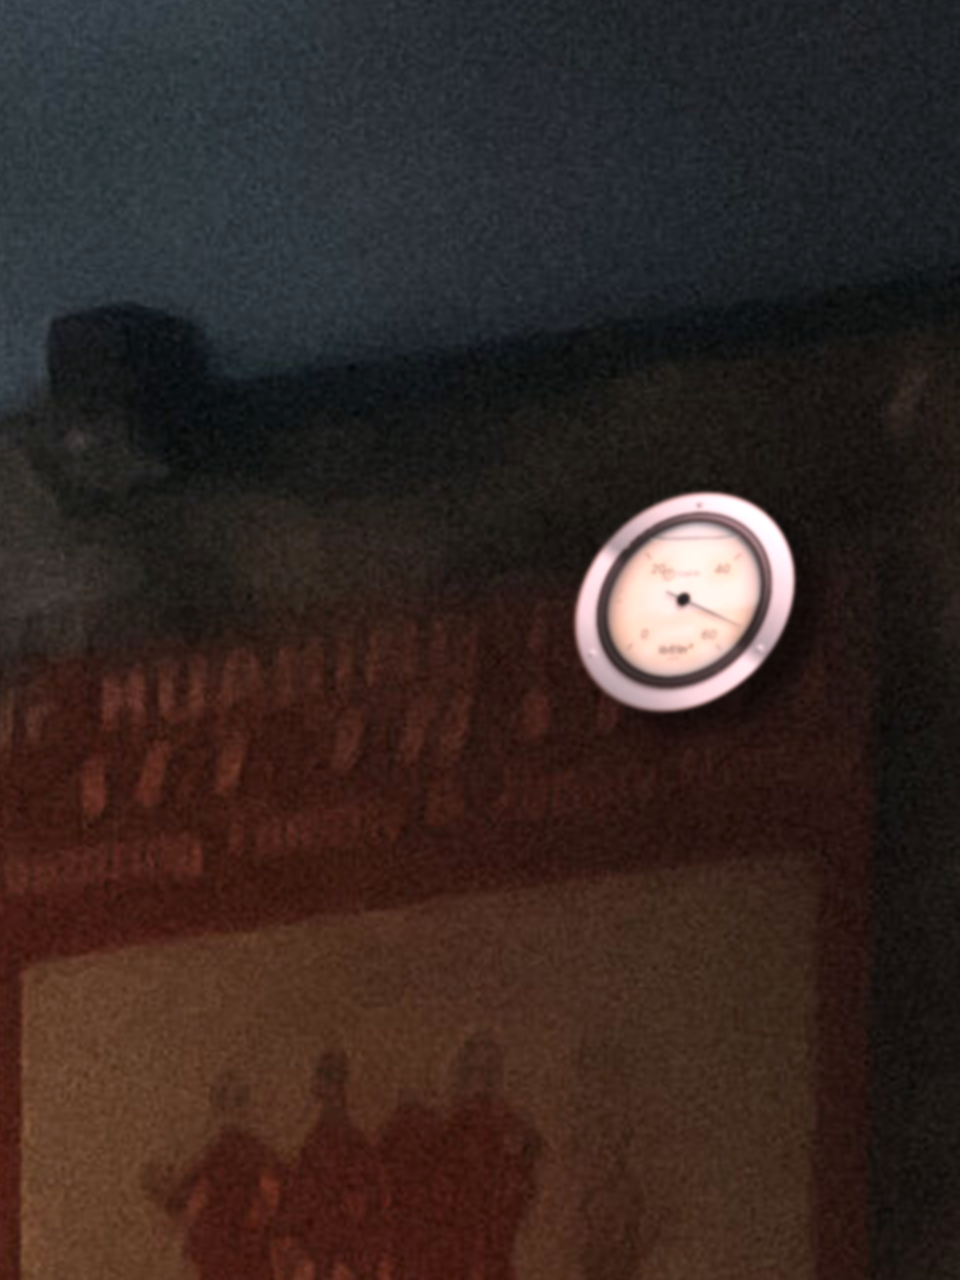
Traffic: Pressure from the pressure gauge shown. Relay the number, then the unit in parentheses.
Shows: 55 (psi)
